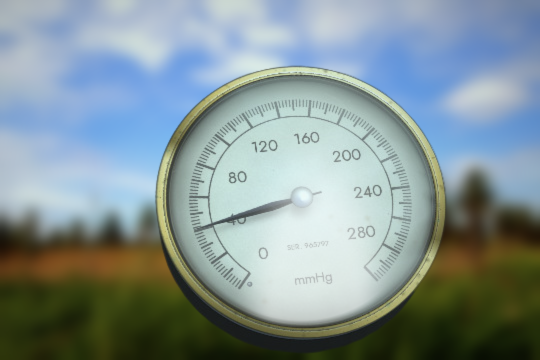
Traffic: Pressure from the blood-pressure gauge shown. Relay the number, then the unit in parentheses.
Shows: 40 (mmHg)
